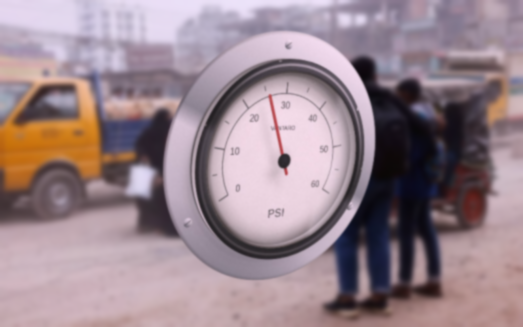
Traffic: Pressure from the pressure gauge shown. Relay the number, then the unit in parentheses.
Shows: 25 (psi)
